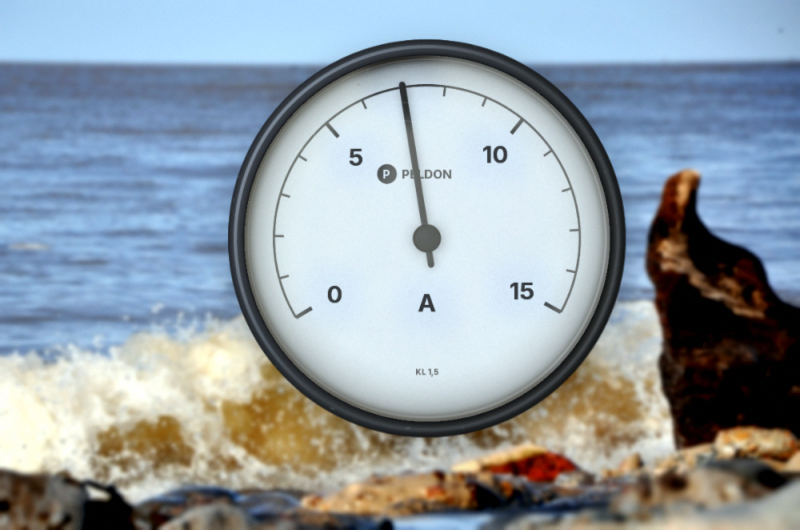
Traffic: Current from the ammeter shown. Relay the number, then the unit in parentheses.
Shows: 7 (A)
